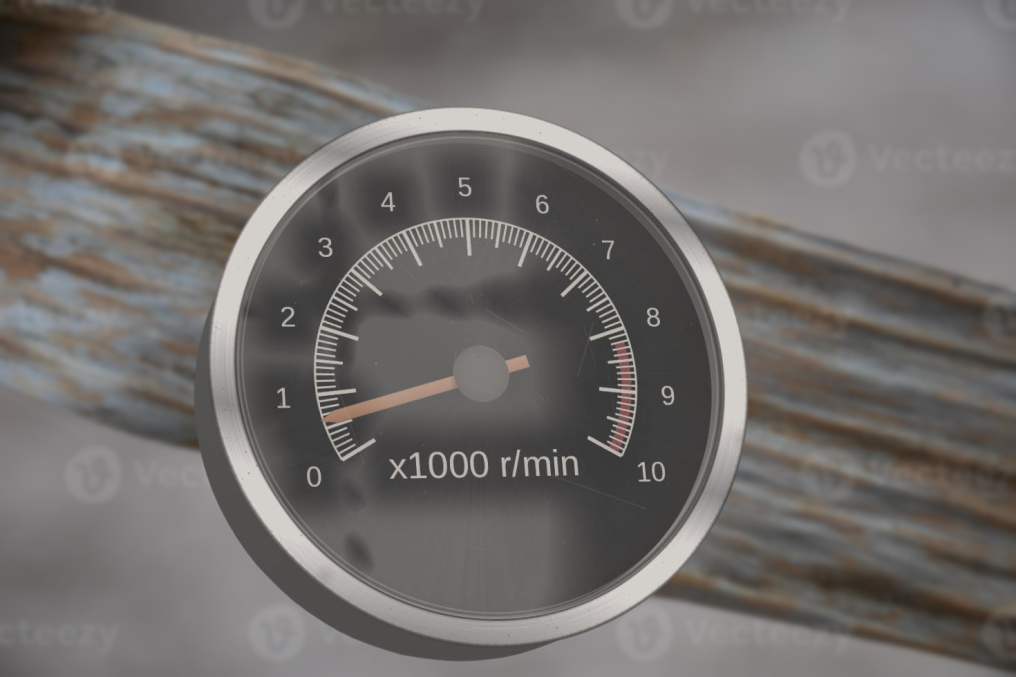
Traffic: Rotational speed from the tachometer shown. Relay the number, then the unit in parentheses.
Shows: 600 (rpm)
